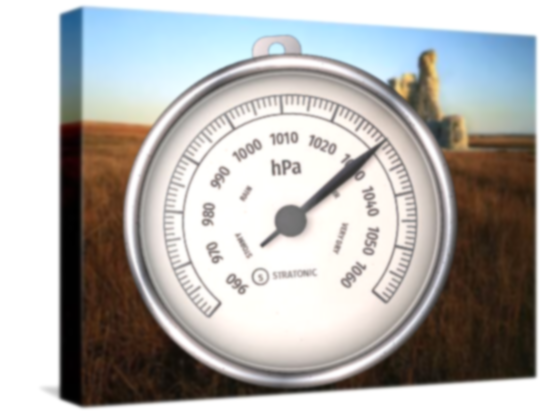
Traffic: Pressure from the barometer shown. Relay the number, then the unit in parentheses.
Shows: 1030 (hPa)
